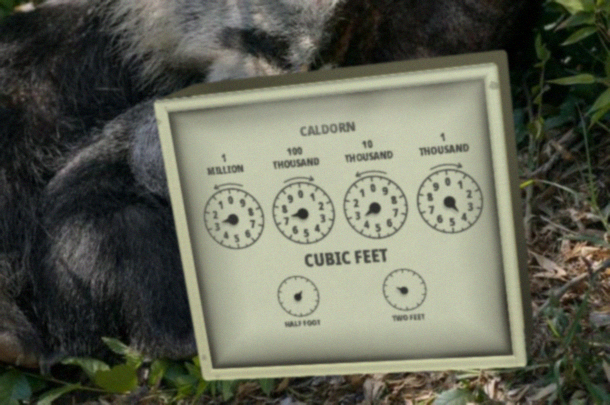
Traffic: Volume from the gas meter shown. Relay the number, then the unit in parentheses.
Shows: 273400 (ft³)
